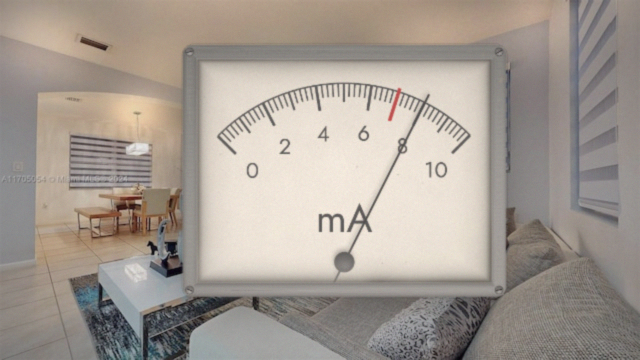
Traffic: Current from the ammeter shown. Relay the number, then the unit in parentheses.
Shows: 8 (mA)
